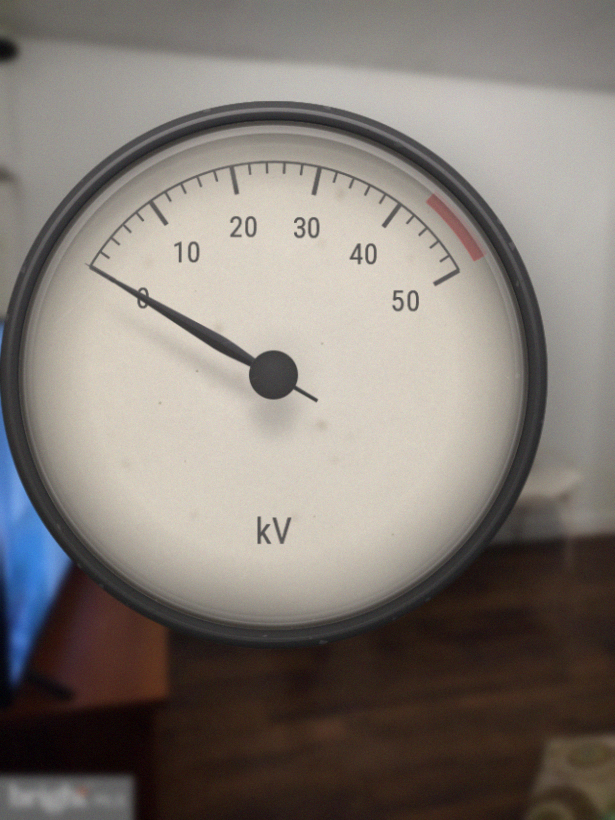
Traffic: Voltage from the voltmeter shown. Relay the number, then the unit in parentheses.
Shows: 0 (kV)
